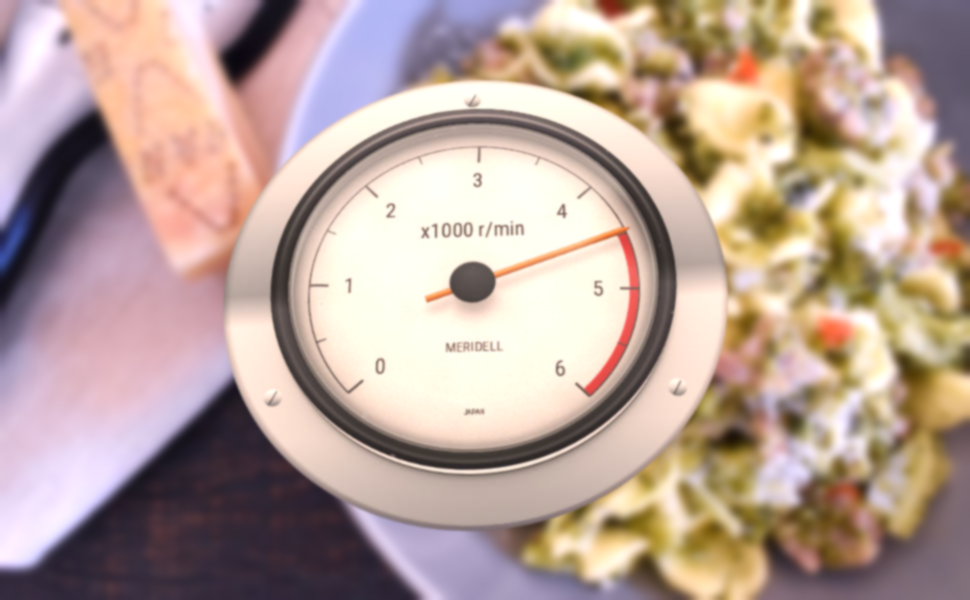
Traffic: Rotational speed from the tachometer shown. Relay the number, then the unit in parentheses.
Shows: 4500 (rpm)
